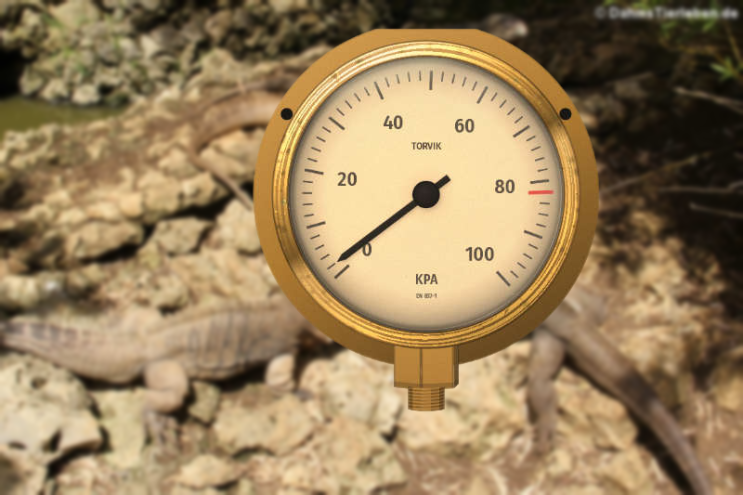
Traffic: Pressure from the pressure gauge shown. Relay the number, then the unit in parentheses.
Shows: 2 (kPa)
